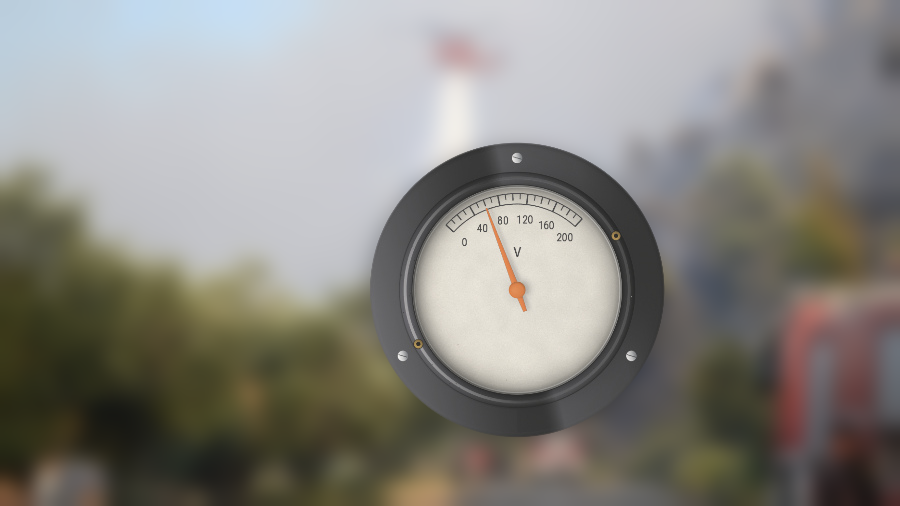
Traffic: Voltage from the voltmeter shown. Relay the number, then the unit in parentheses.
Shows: 60 (V)
